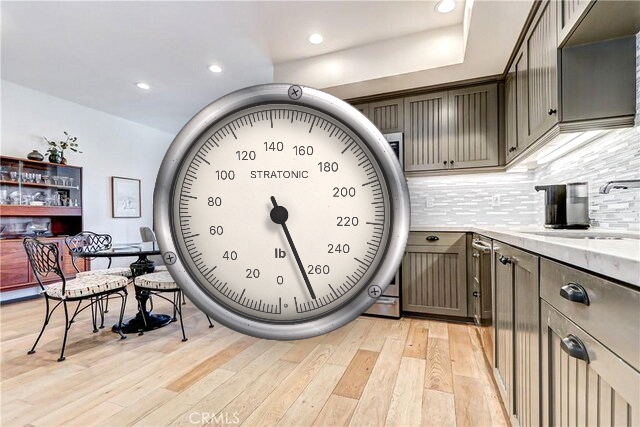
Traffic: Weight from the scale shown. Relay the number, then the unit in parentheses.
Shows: 270 (lb)
